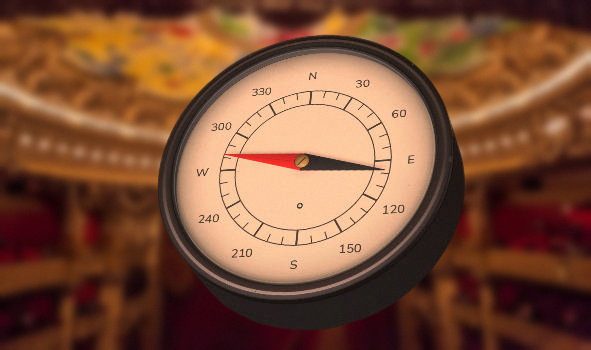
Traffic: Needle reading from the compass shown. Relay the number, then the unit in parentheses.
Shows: 280 (°)
